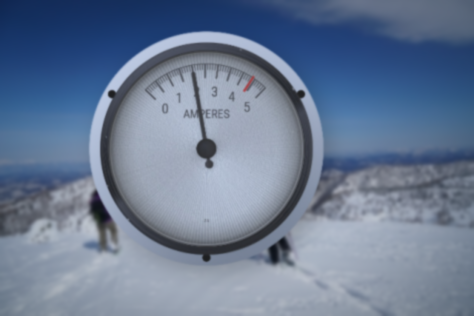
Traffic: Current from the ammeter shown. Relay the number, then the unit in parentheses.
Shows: 2 (A)
